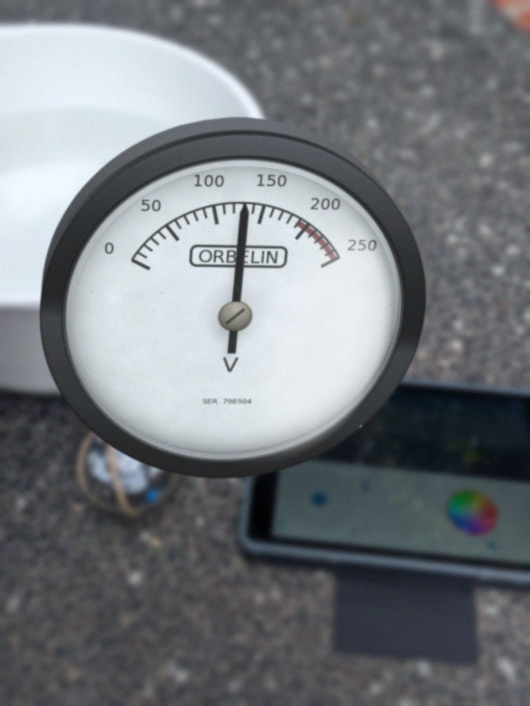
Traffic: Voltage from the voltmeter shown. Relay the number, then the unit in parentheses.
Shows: 130 (V)
